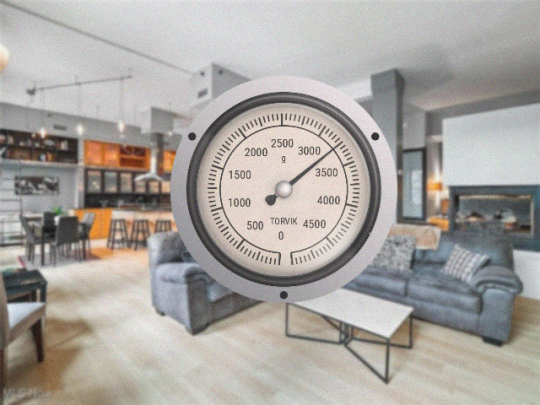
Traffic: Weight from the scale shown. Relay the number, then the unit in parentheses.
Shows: 3250 (g)
